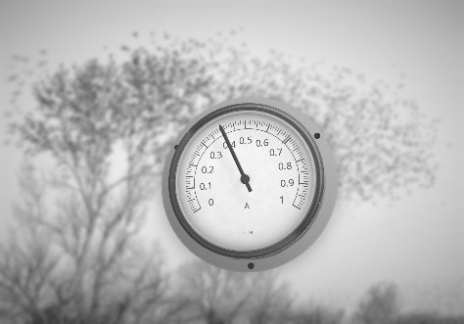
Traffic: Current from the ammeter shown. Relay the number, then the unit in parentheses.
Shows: 0.4 (A)
